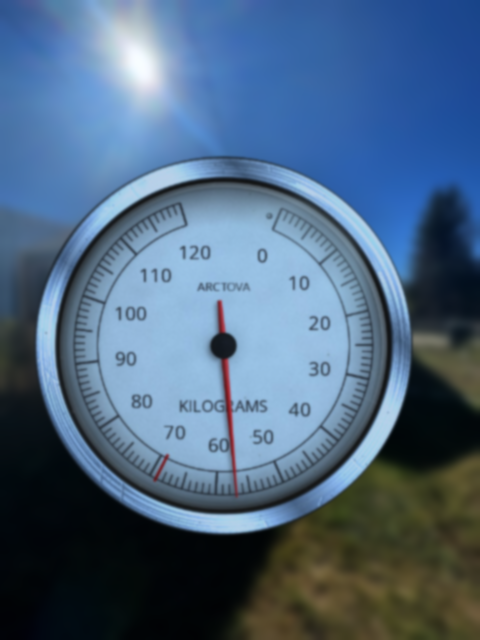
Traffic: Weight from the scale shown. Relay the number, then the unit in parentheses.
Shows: 57 (kg)
